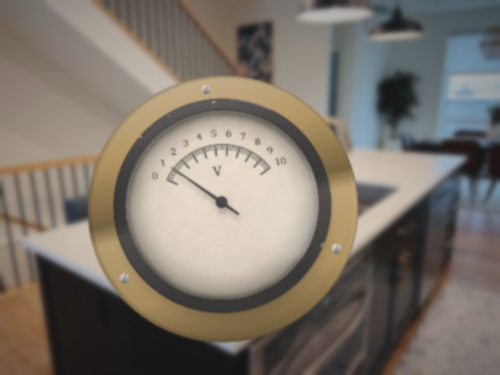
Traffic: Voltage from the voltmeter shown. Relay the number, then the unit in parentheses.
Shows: 1 (V)
